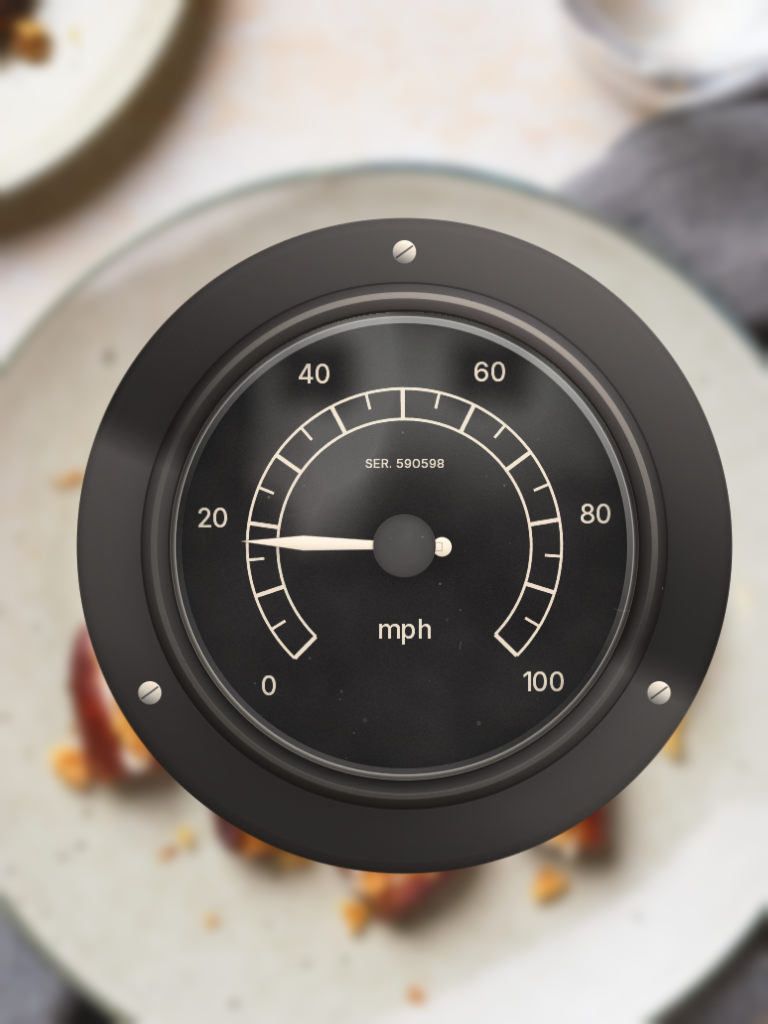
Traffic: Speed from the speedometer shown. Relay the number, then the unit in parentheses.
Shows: 17.5 (mph)
